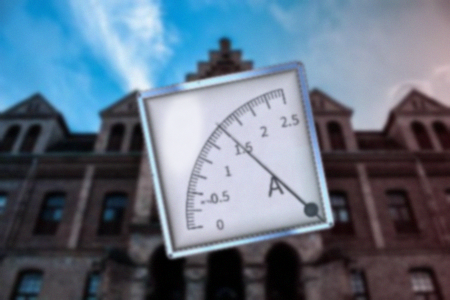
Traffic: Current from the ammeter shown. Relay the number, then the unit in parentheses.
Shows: 1.5 (A)
